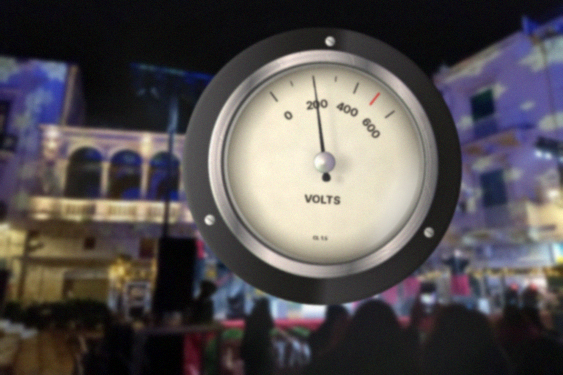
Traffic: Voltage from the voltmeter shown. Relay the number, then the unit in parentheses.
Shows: 200 (V)
